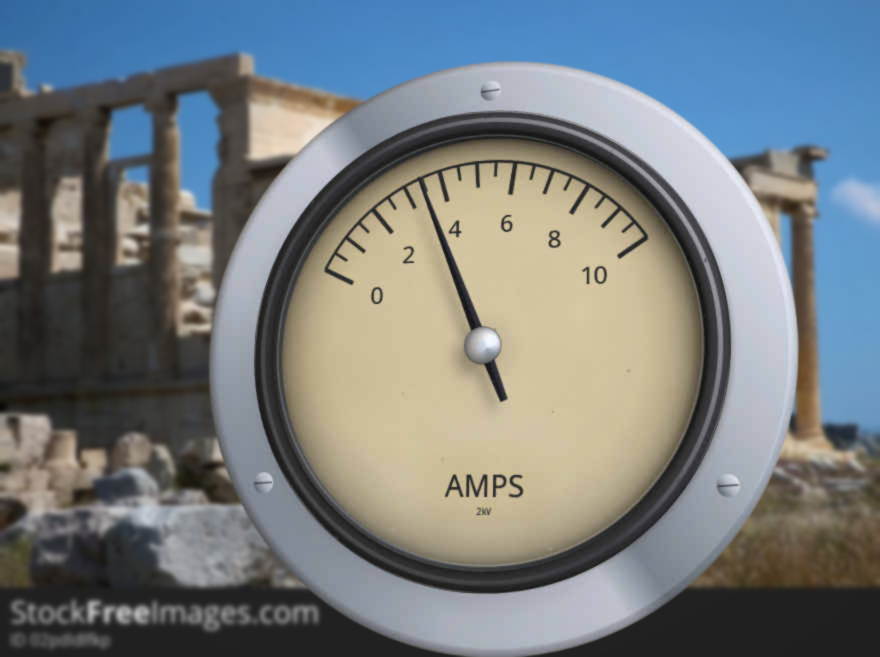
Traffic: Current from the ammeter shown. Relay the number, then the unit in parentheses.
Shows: 3.5 (A)
